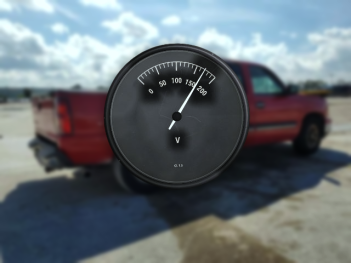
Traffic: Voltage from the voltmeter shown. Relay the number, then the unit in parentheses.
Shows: 170 (V)
